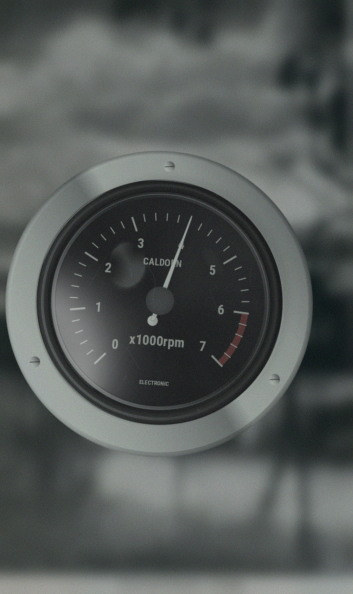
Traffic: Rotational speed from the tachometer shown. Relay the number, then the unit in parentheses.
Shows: 4000 (rpm)
